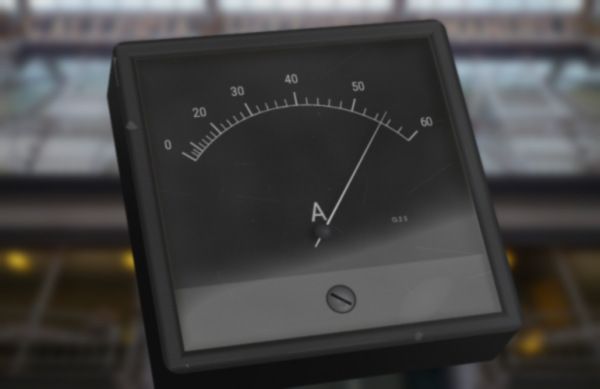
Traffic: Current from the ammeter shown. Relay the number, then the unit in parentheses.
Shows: 55 (A)
